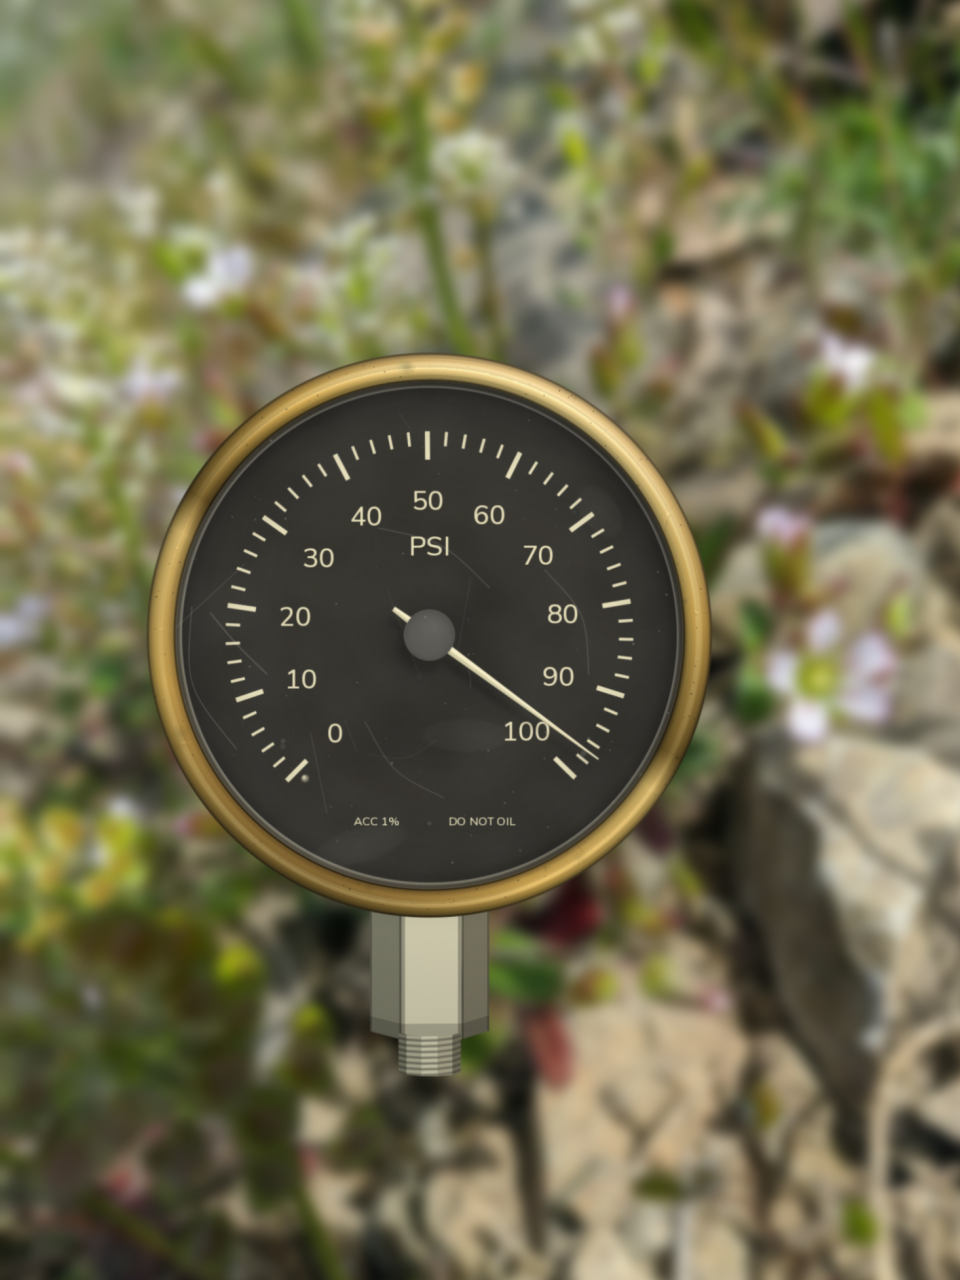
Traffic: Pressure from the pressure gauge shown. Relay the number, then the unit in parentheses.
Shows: 97 (psi)
